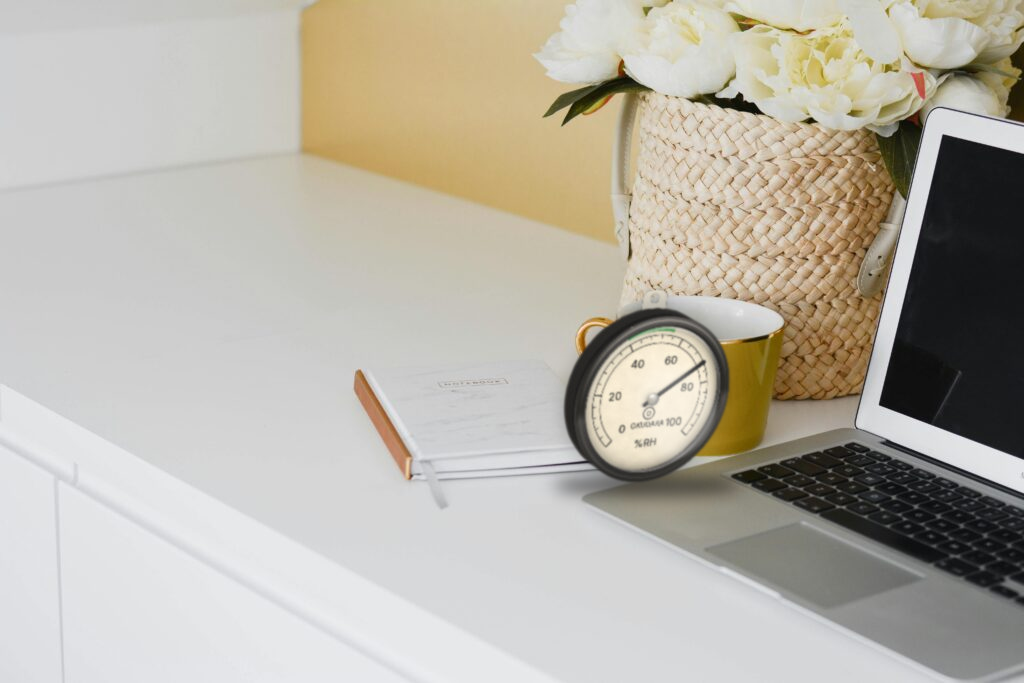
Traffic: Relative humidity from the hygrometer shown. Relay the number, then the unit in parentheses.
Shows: 72 (%)
